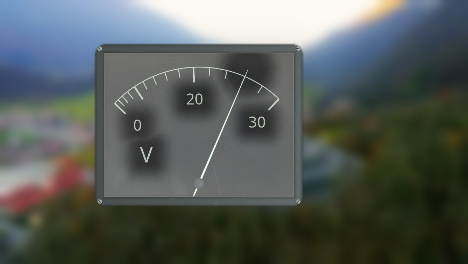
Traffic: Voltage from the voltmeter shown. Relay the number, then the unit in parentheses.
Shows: 26 (V)
